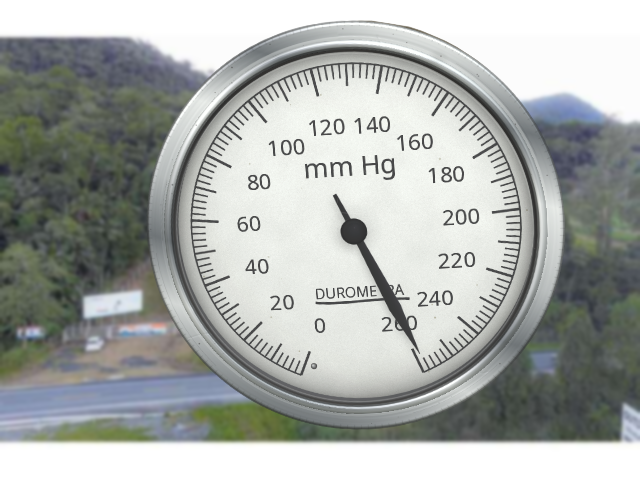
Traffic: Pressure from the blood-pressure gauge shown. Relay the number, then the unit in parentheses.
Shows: 258 (mmHg)
